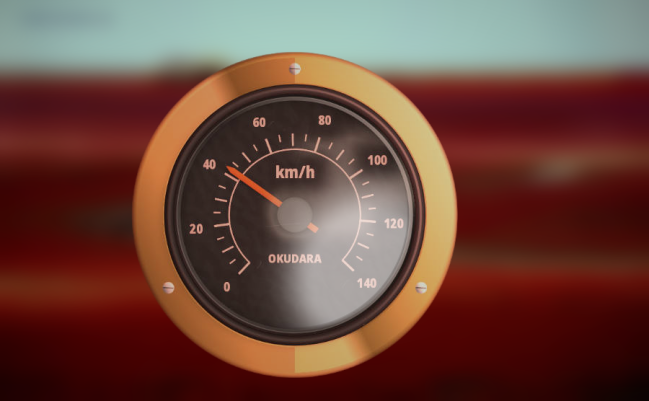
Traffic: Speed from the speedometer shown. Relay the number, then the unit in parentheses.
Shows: 42.5 (km/h)
